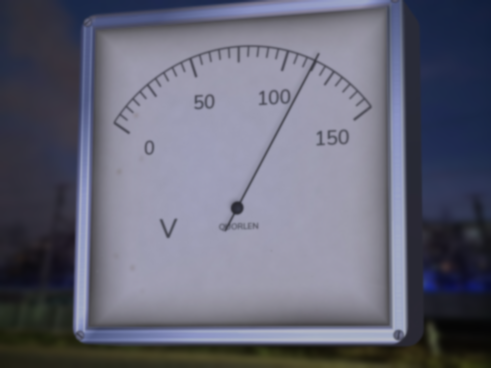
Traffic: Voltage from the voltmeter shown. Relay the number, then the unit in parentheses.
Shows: 115 (V)
